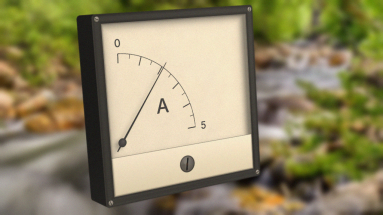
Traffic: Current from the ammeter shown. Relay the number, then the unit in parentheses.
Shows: 2 (A)
